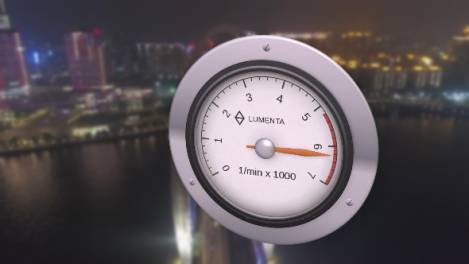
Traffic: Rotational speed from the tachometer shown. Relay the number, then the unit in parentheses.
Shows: 6200 (rpm)
